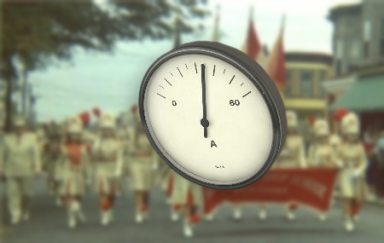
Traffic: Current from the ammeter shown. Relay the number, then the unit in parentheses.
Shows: 35 (A)
